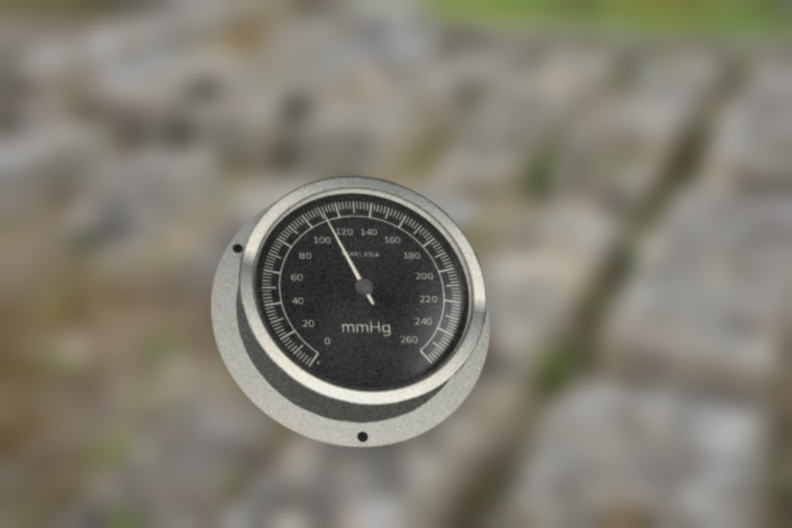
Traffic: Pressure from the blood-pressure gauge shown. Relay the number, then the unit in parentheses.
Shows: 110 (mmHg)
